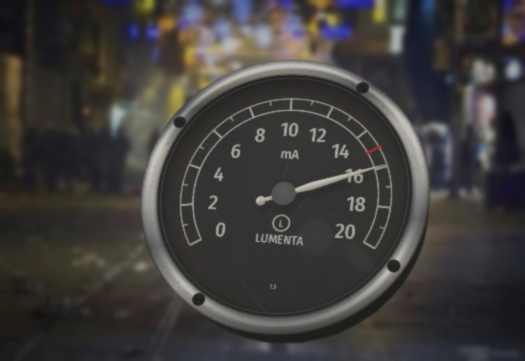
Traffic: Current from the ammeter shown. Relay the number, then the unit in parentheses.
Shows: 16 (mA)
